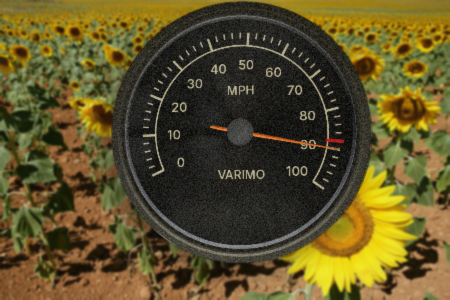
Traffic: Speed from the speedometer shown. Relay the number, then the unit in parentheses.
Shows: 90 (mph)
